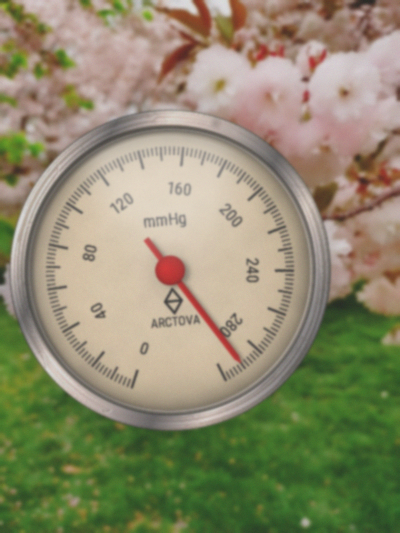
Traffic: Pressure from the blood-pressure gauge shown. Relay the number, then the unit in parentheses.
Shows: 290 (mmHg)
